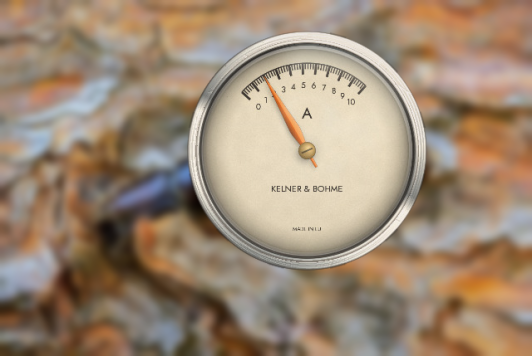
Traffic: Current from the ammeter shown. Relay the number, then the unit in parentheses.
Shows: 2 (A)
